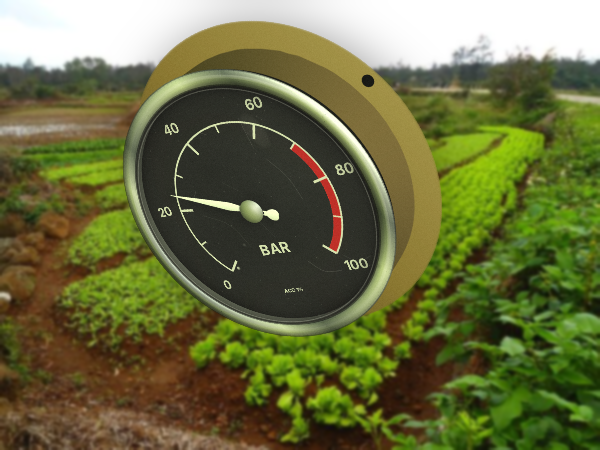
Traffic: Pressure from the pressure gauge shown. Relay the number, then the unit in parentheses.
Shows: 25 (bar)
